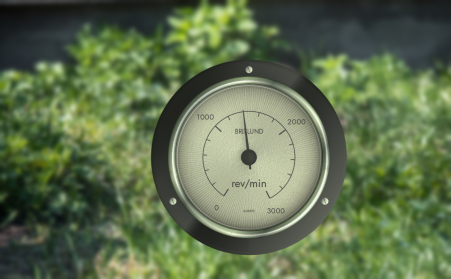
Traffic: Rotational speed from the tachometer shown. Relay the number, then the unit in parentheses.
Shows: 1400 (rpm)
